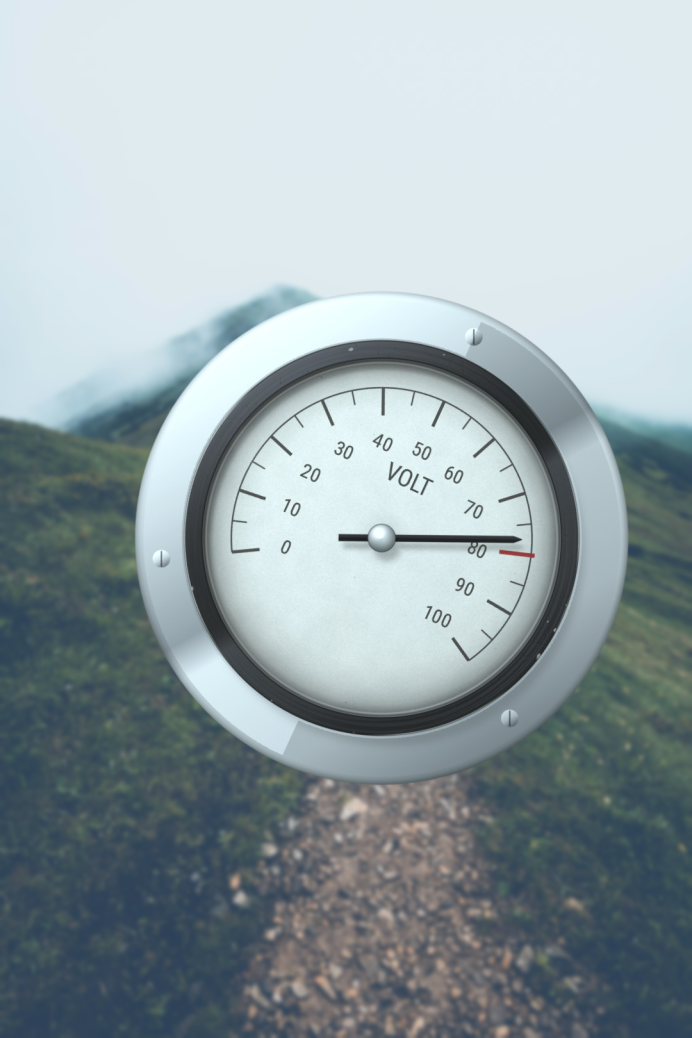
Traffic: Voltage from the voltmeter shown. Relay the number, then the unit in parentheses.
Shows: 77.5 (V)
